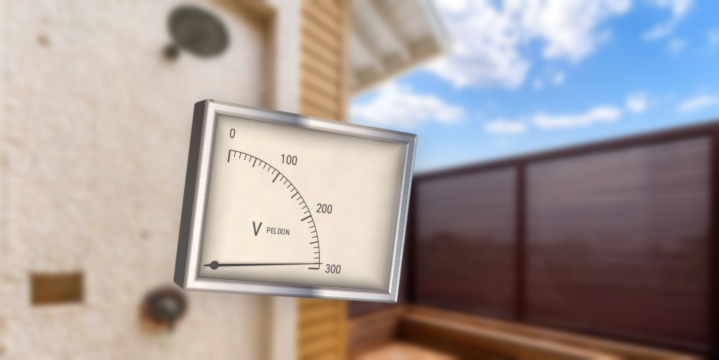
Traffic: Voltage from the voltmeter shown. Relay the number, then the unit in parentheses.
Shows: 290 (V)
